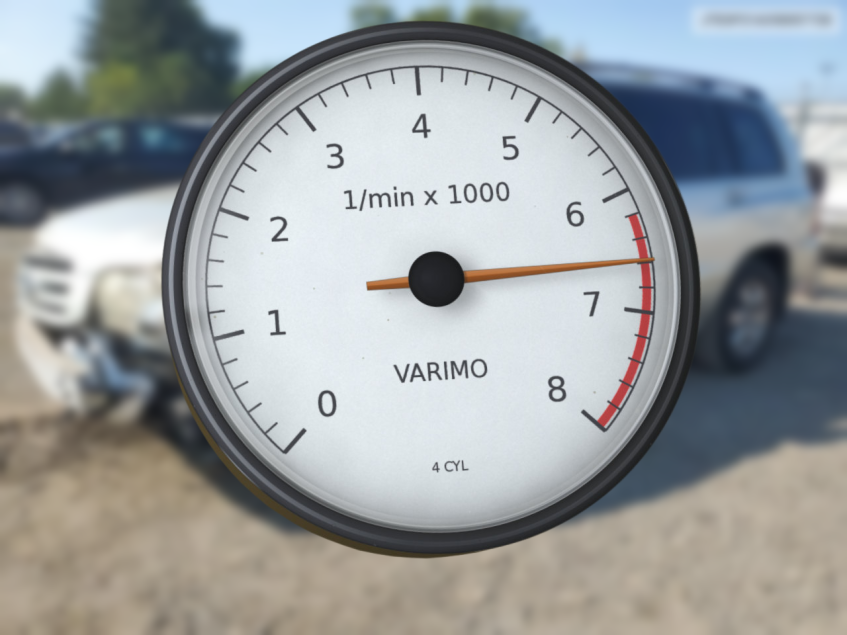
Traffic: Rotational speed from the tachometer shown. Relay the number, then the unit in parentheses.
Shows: 6600 (rpm)
